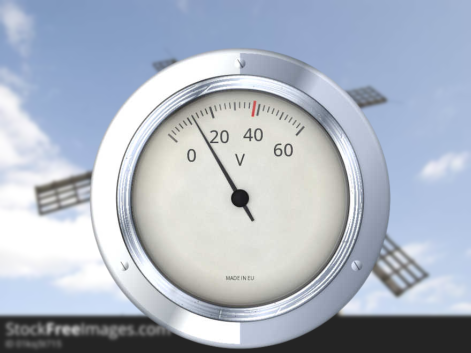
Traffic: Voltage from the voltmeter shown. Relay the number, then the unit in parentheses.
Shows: 12 (V)
